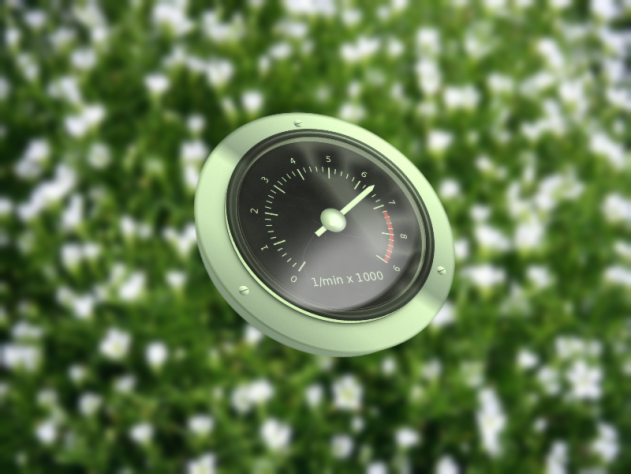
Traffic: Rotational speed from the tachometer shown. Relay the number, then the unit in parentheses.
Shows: 6400 (rpm)
